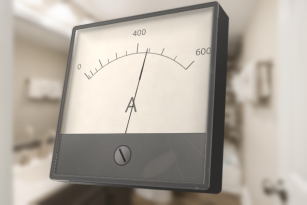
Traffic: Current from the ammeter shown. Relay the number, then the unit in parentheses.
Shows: 450 (A)
